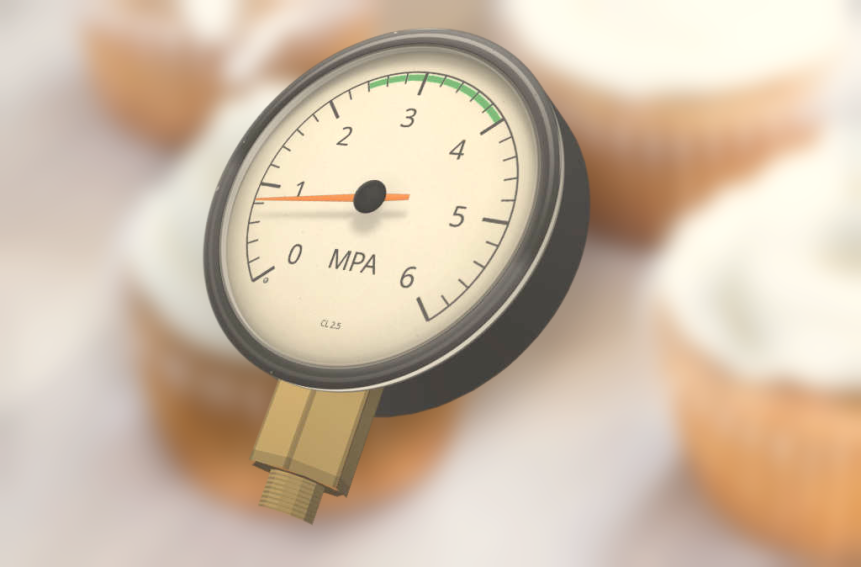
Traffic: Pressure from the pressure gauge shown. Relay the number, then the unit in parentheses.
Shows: 0.8 (MPa)
